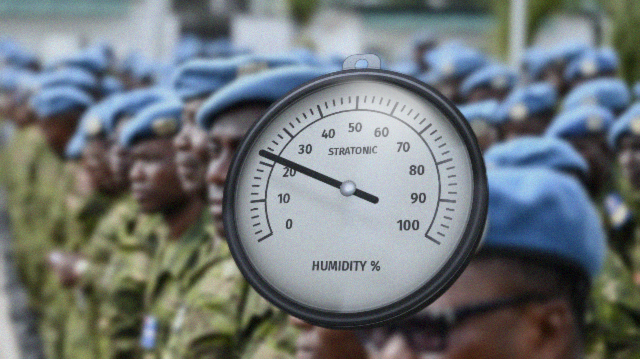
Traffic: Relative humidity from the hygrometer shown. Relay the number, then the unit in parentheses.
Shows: 22 (%)
